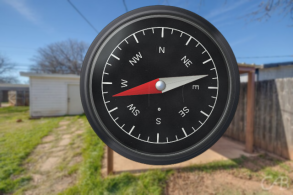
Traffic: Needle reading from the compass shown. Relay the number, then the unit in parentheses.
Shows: 255 (°)
